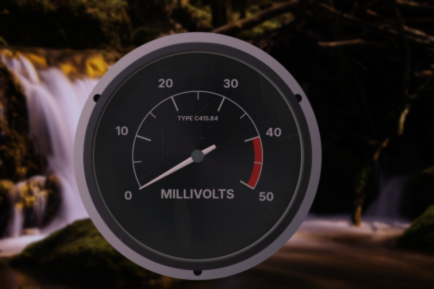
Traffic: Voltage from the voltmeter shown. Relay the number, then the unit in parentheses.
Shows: 0 (mV)
